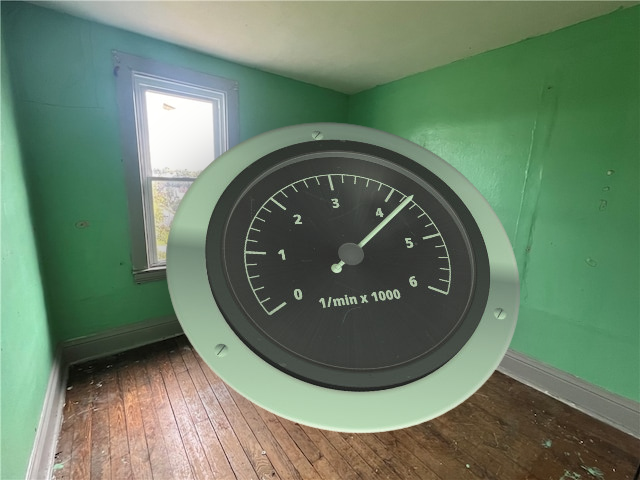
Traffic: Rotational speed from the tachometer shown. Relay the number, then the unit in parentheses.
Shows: 4300 (rpm)
